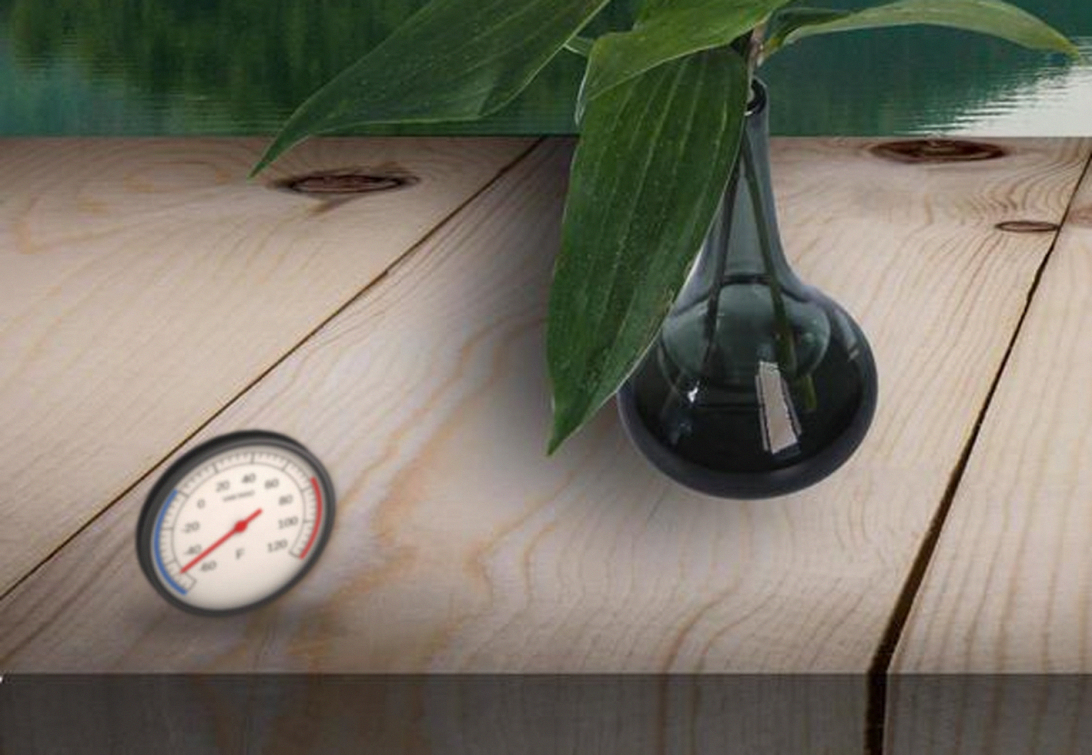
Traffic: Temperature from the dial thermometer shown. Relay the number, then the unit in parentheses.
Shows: -48 (°F)
